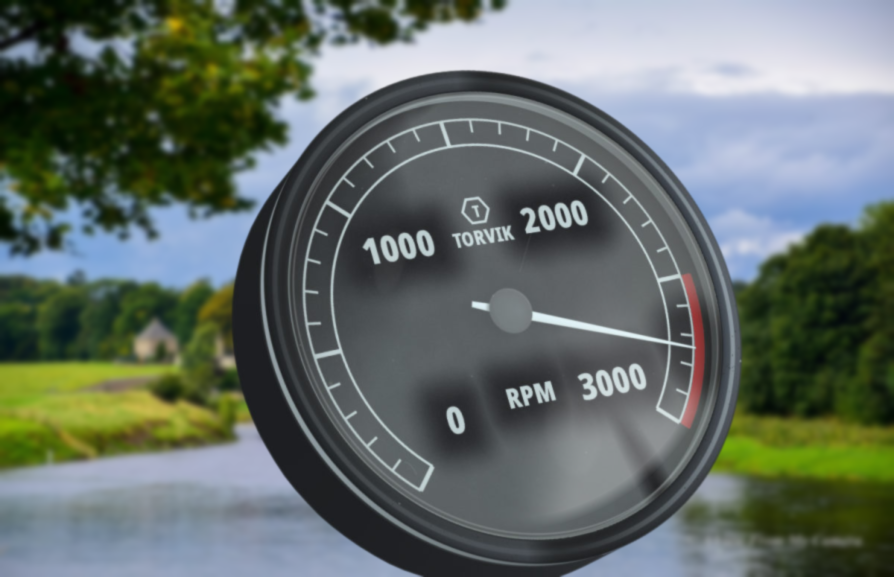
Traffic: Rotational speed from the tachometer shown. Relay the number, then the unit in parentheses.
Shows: 2750 (rpm)
